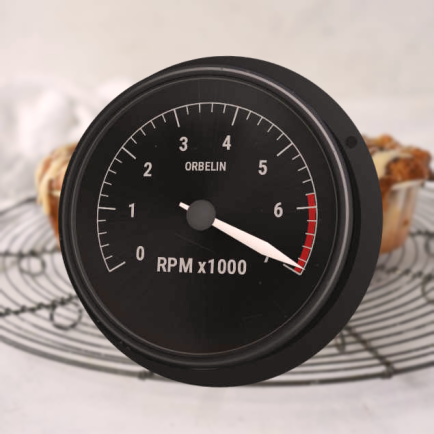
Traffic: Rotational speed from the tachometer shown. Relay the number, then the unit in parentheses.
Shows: 6900 (rpm)
